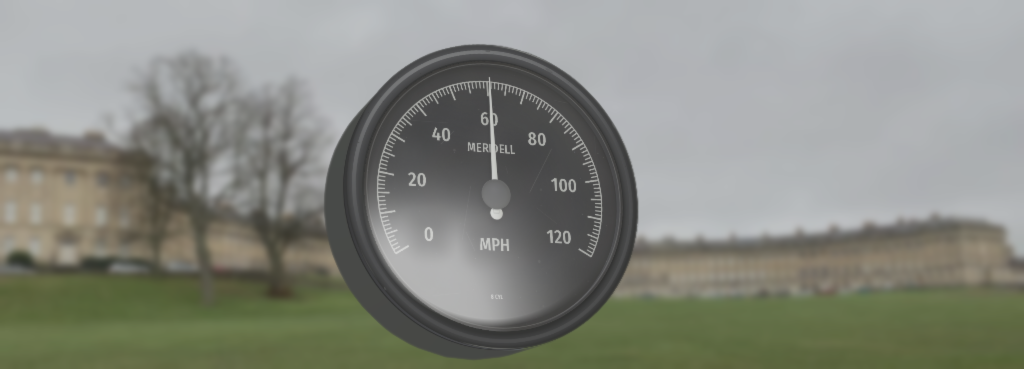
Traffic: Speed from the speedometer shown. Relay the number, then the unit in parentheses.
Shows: 60 (mph)
